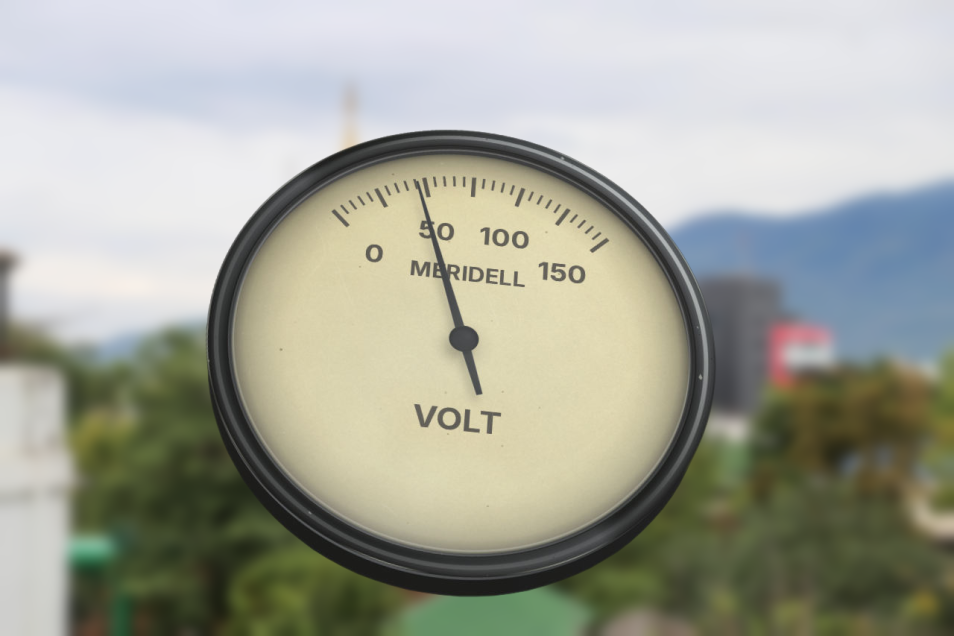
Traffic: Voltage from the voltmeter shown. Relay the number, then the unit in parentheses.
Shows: 45 (V)
